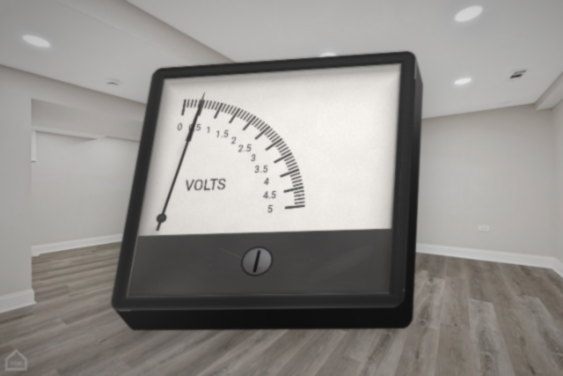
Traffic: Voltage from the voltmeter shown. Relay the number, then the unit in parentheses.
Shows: 0.5 (V)
